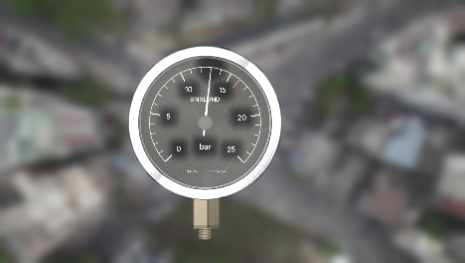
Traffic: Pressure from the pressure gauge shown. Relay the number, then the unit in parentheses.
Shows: 13 (bar)
